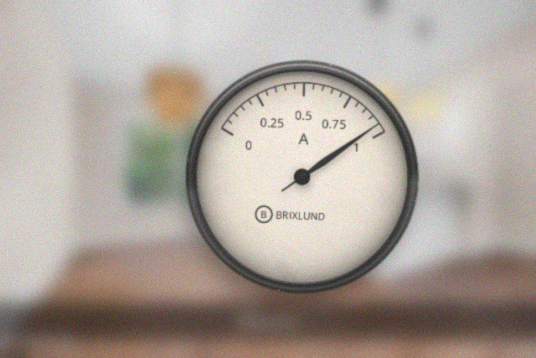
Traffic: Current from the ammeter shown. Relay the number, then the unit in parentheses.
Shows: 0.95 (A)
